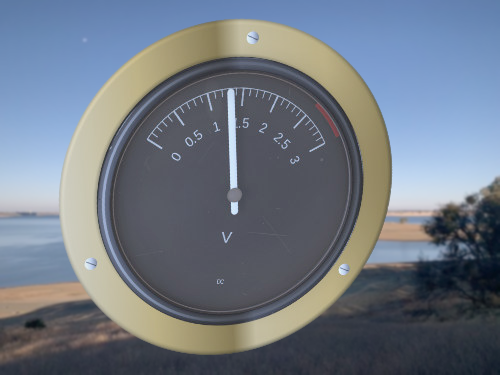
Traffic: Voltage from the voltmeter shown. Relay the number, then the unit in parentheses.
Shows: 1.3 (V)
